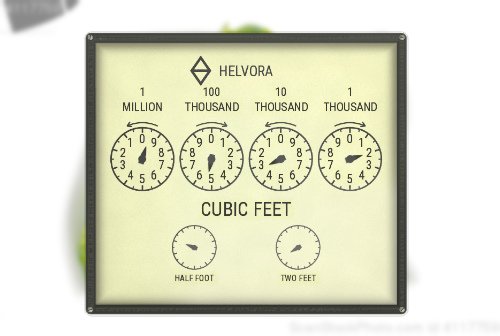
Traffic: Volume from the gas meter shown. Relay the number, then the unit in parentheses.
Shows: 953200 (ft³)
